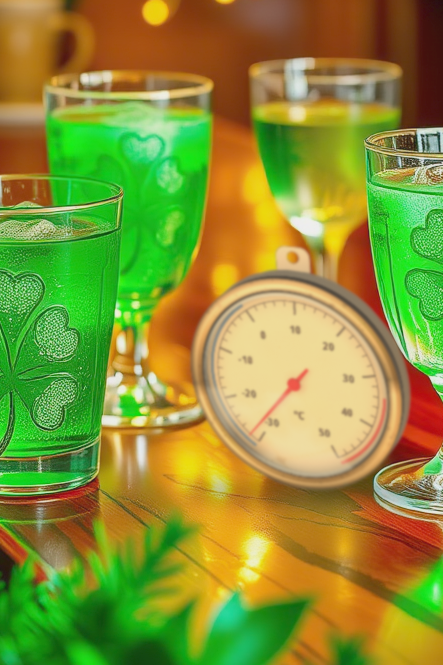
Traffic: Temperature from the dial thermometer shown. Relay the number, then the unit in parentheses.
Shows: -28 (°C)
